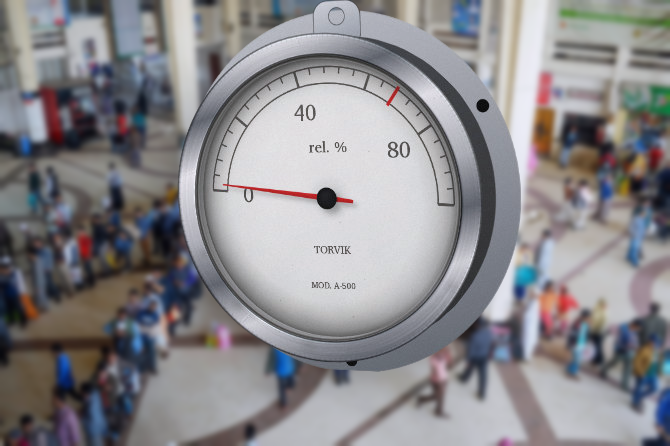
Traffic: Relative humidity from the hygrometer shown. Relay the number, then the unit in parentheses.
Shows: 2 (%)
